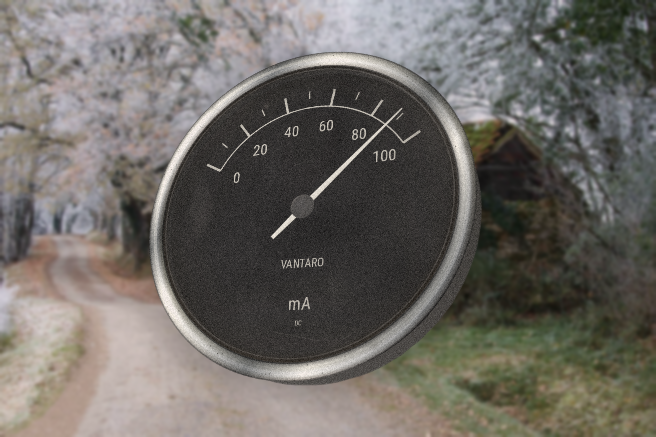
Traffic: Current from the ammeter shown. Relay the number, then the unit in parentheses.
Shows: 90 (mA)
